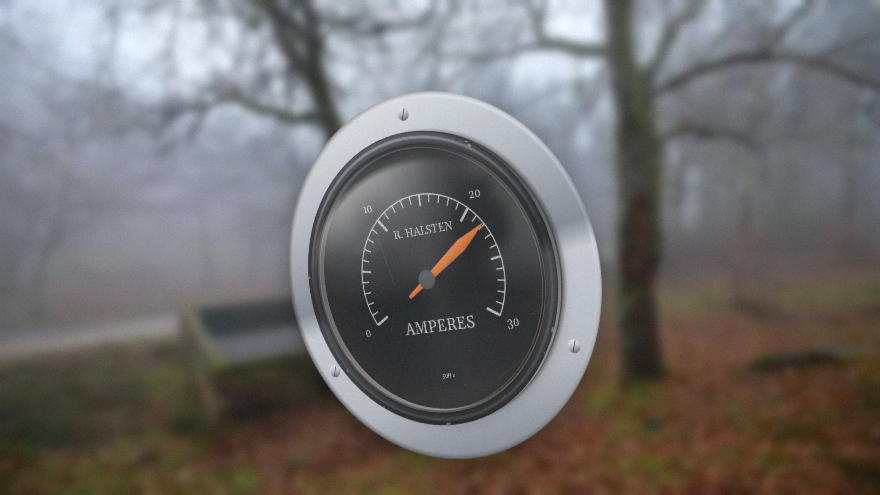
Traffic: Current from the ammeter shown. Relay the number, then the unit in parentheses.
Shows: 22 (A)
